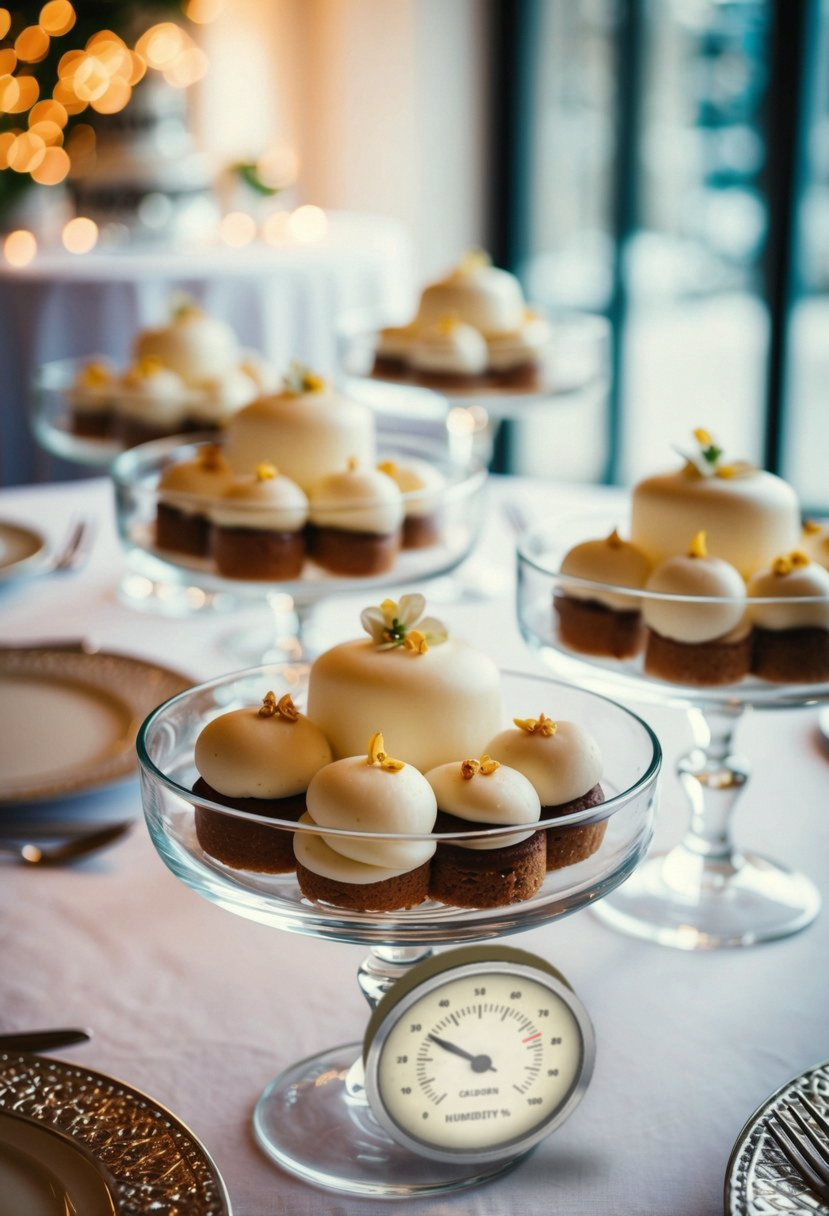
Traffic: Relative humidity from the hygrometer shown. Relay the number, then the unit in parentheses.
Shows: 30 (%)
